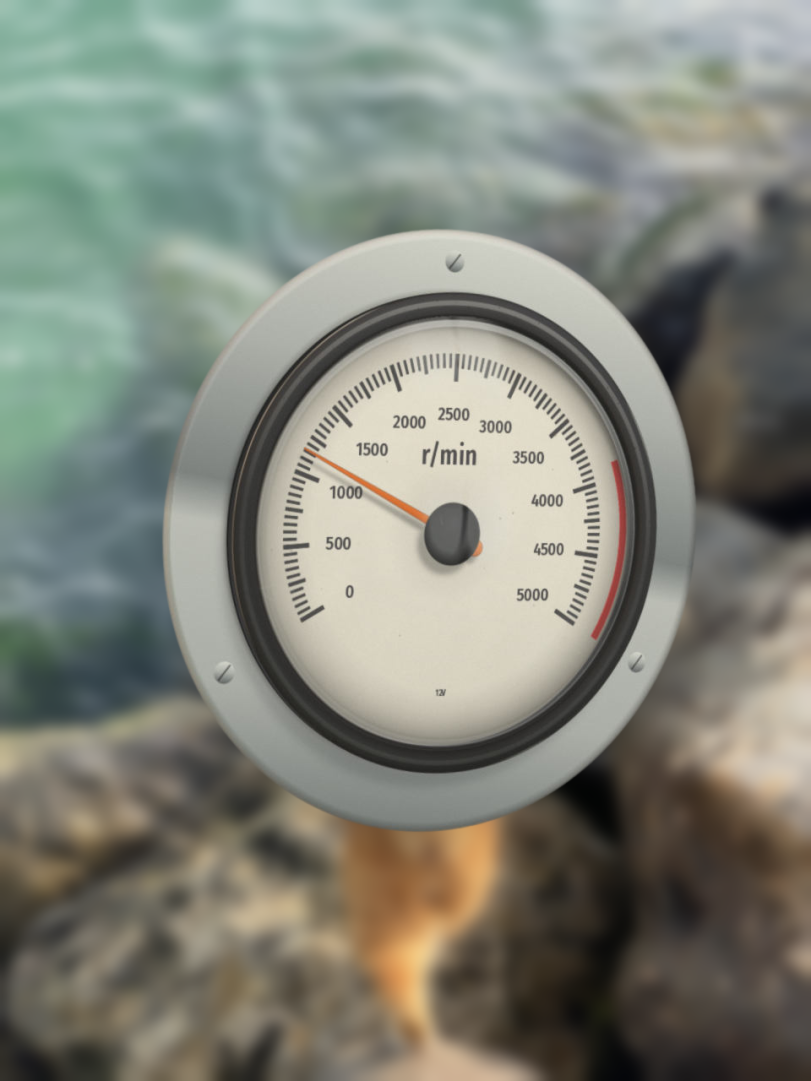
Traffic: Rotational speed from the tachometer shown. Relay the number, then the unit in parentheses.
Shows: 1150 (rpm)
